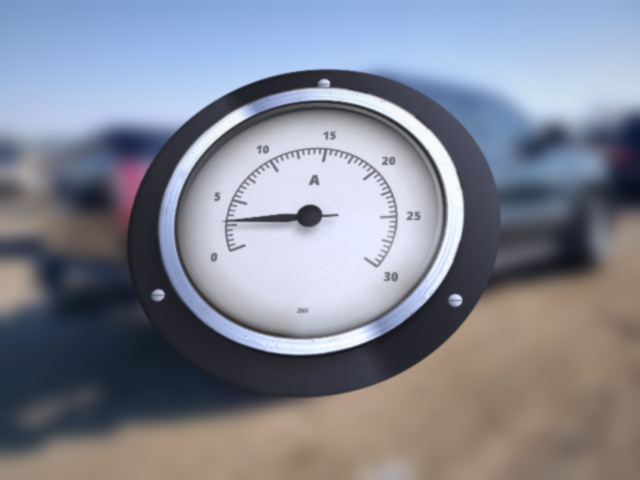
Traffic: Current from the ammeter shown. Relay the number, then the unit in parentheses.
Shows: 2.5 (A)
